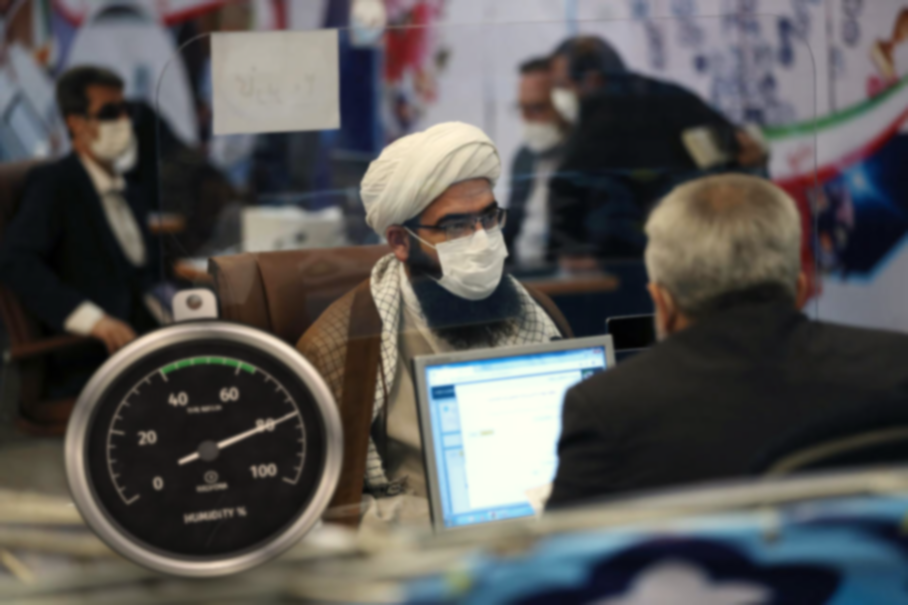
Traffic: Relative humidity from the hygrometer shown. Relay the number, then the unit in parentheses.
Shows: 80 (%)
